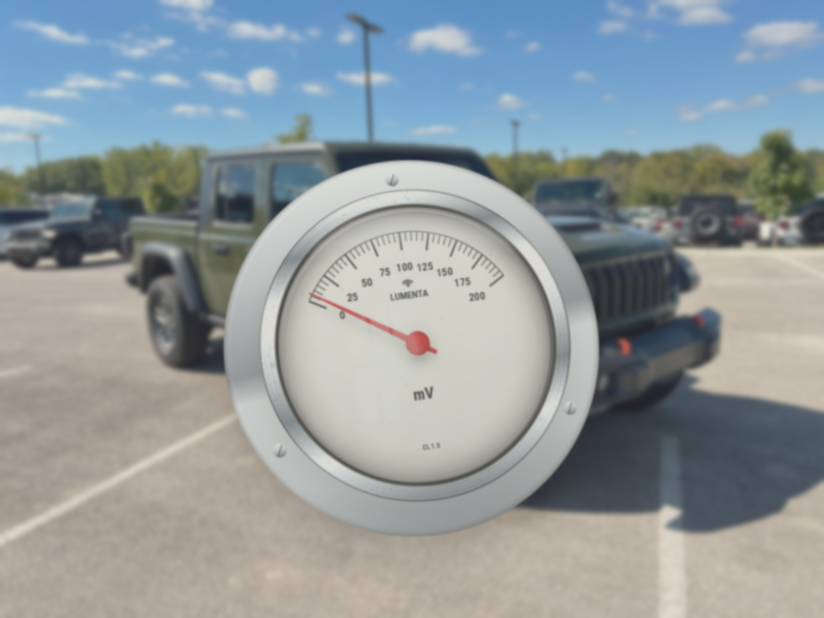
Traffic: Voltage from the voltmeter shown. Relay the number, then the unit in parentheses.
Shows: 5 (mV)
